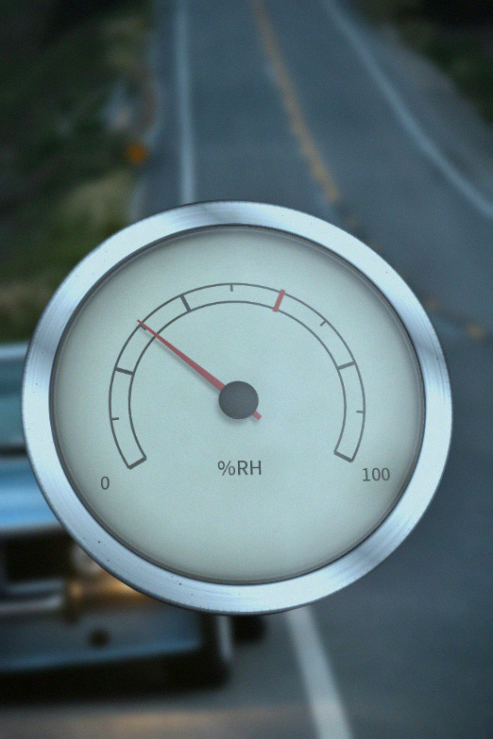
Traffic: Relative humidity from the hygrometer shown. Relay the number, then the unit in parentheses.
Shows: 30 (%)
